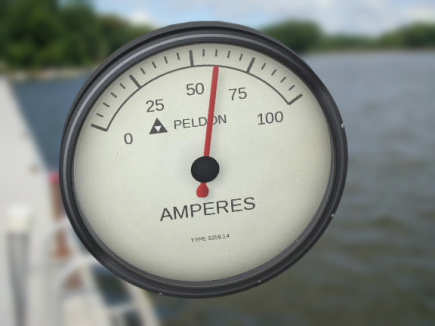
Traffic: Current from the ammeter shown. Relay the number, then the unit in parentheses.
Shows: 60 (A)
